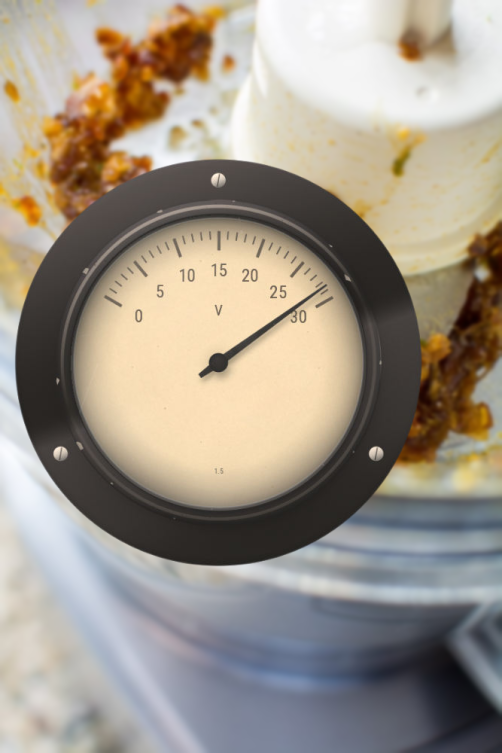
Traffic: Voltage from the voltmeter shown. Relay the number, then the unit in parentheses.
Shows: 28.5 (V)
